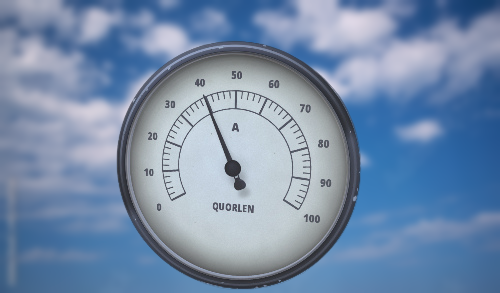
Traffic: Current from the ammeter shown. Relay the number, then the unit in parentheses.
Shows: 40 (A)
